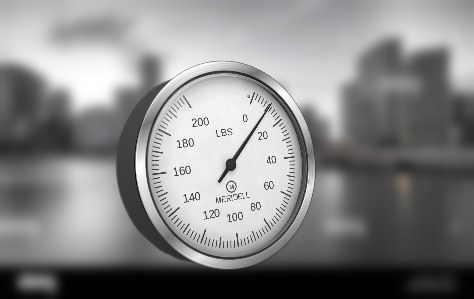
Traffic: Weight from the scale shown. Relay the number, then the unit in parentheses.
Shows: 10 (lb)
